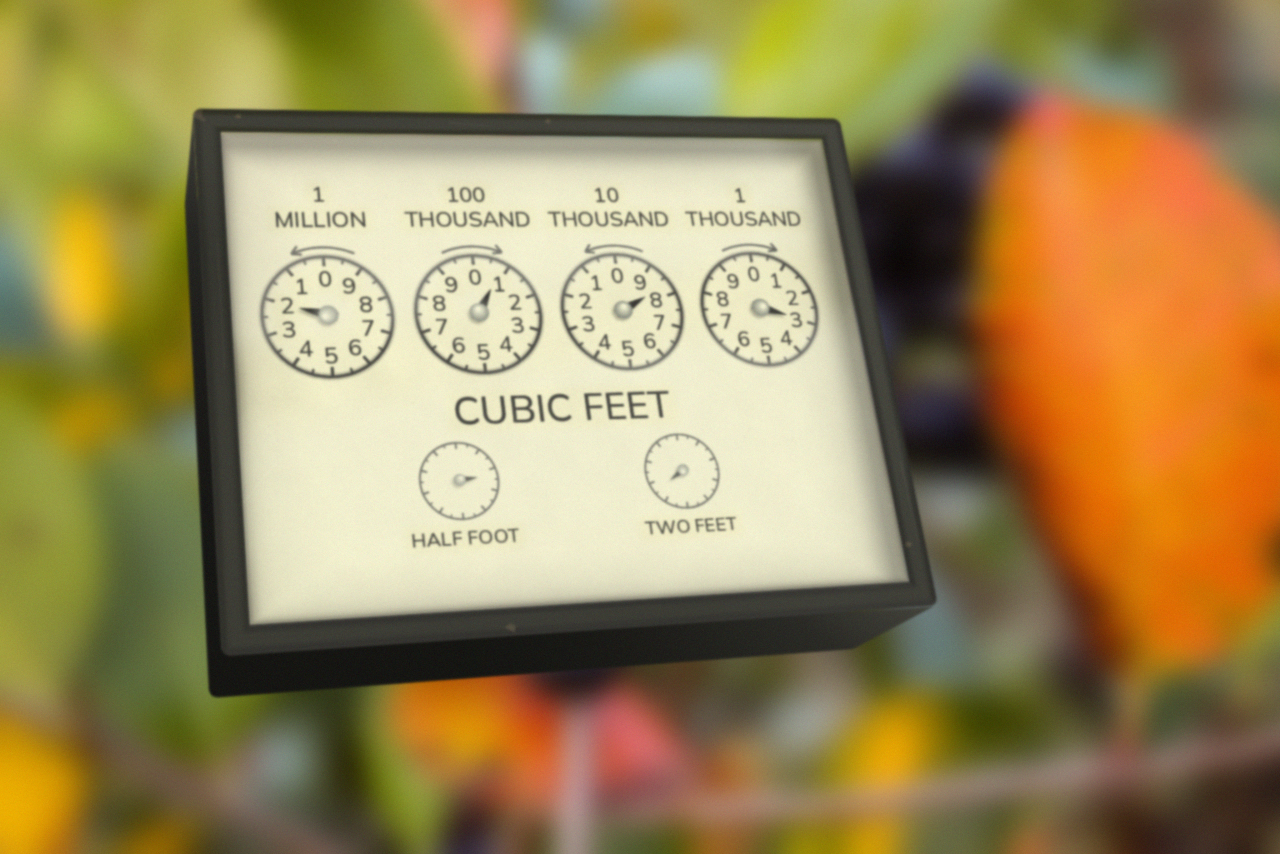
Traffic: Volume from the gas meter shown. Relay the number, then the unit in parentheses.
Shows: 208300 (ft³)
